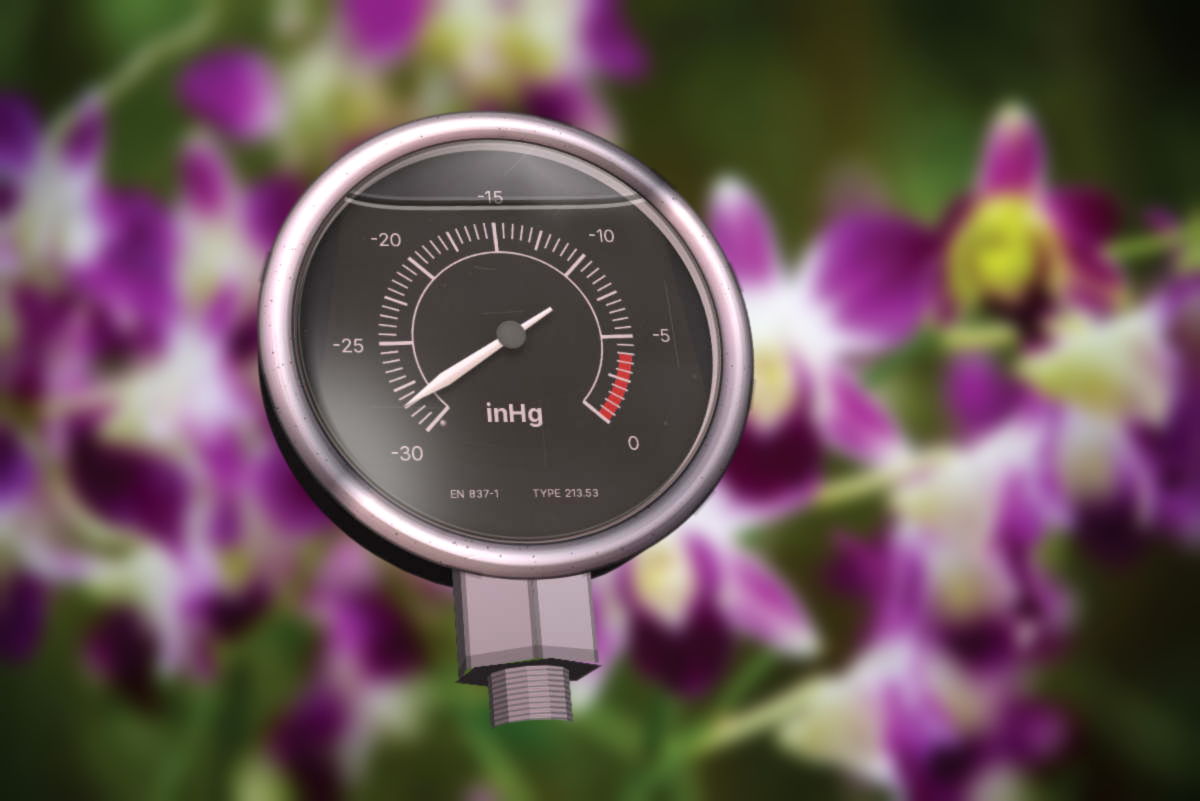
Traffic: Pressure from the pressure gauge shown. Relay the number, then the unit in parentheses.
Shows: -28.5 (inHg)
